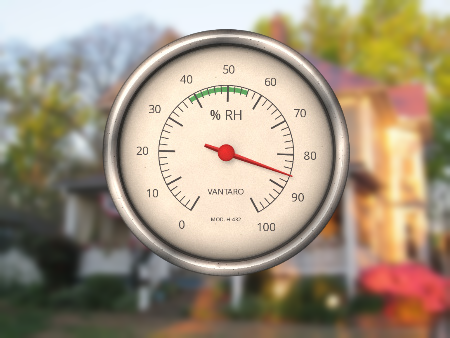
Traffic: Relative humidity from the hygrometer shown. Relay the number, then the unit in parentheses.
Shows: 86 (%)
